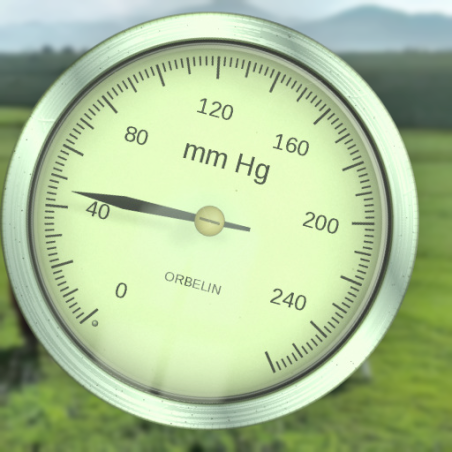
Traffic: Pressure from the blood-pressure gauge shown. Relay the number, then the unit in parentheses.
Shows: 46 (mmHg)
